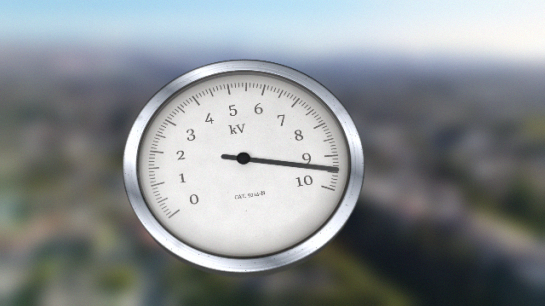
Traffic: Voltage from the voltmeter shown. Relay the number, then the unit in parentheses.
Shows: 9.5 (kV)
